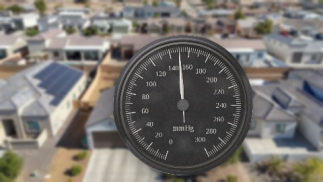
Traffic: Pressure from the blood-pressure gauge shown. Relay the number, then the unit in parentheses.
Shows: 150 (mmHg)
